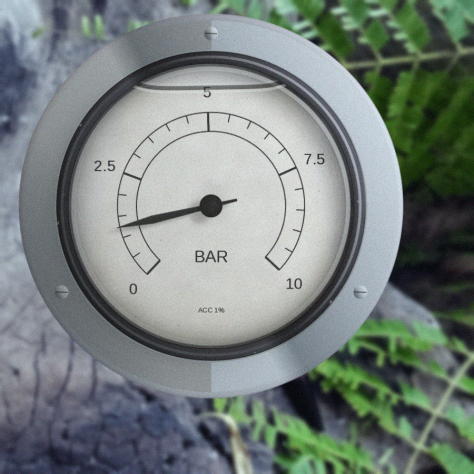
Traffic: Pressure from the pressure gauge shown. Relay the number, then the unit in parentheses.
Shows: 1.25 (bar)
